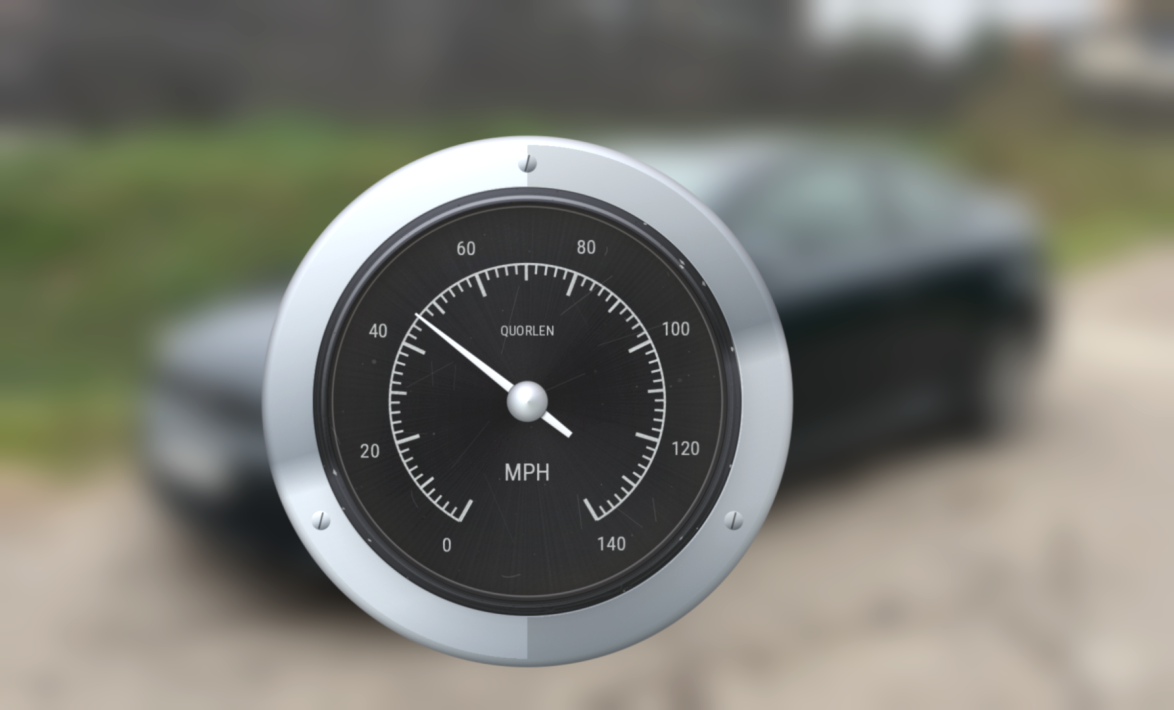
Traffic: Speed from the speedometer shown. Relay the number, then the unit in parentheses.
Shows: 46 (mph)
